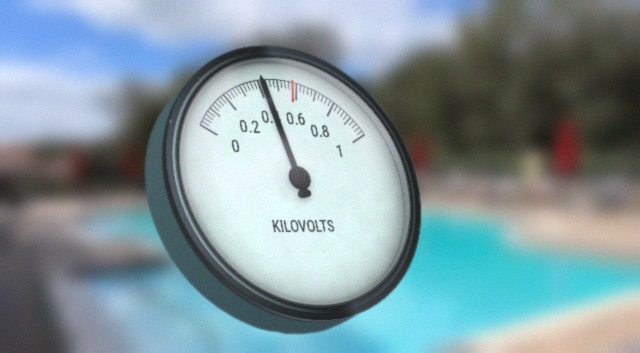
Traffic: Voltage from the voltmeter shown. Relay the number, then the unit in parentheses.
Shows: 0.4 (kV)
